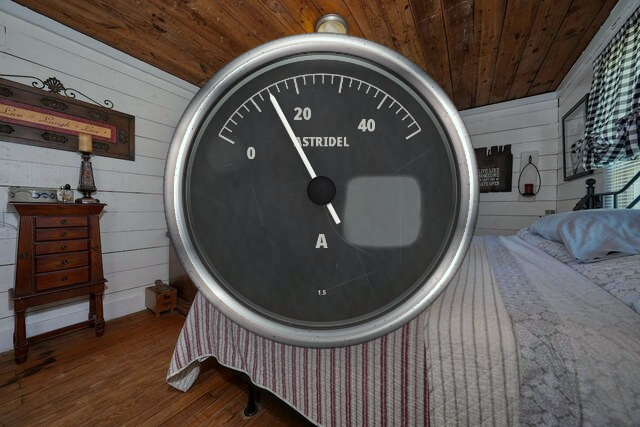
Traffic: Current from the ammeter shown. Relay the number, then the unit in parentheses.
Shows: 14 (A)
